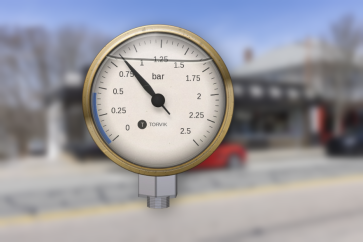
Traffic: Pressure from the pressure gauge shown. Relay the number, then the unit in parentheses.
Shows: 0.85 (bar)
